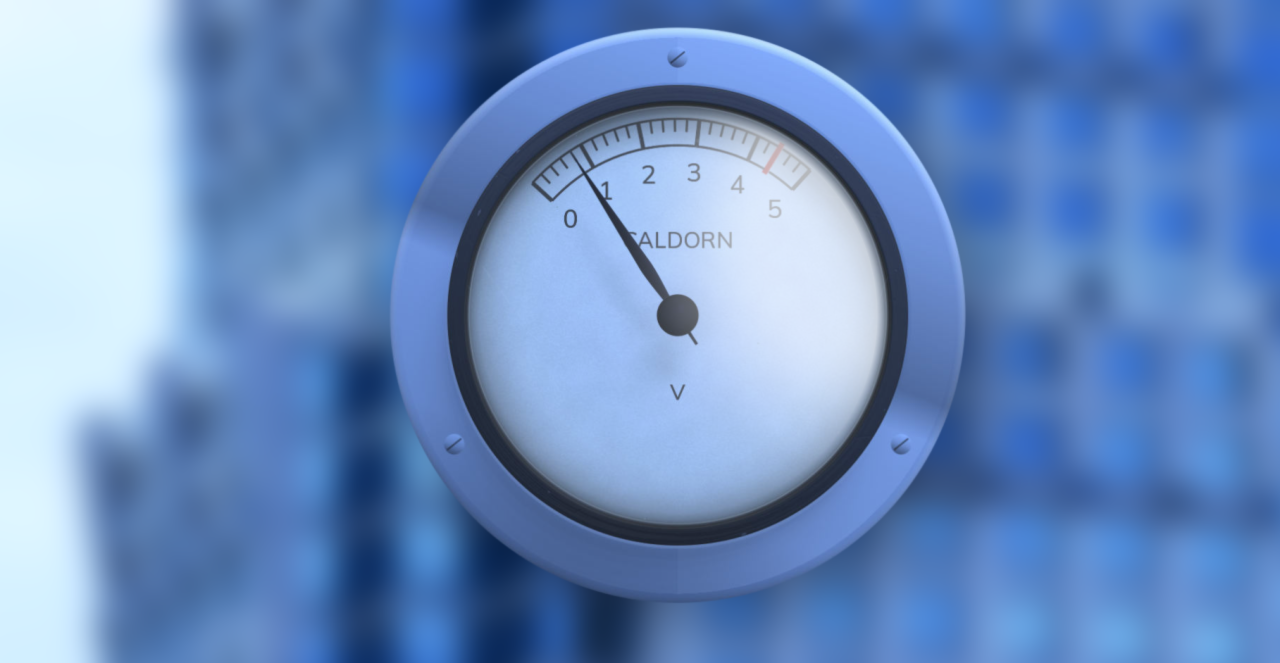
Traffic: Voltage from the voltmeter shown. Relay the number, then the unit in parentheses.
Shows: 0.8 (V)
